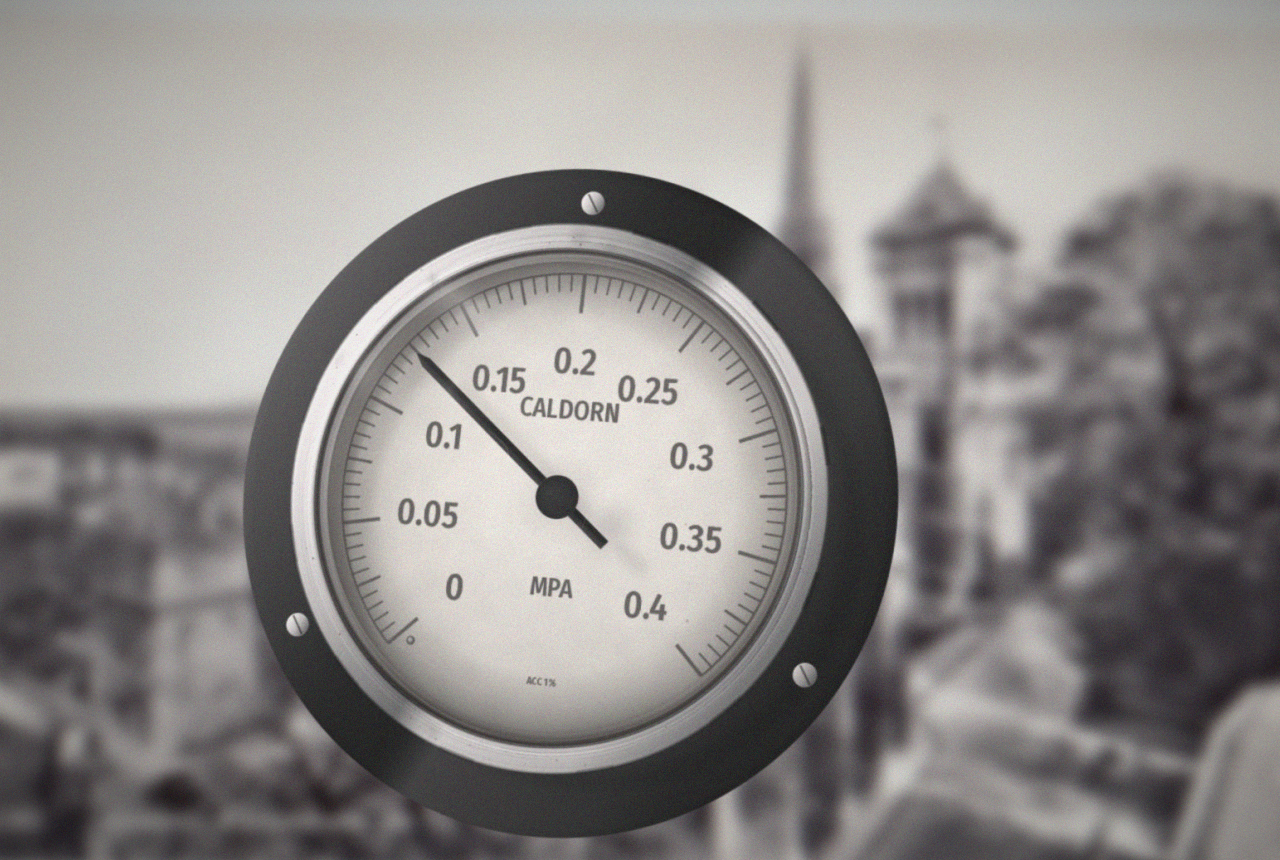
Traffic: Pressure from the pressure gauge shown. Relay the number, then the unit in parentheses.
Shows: 0.125 (MPa)
